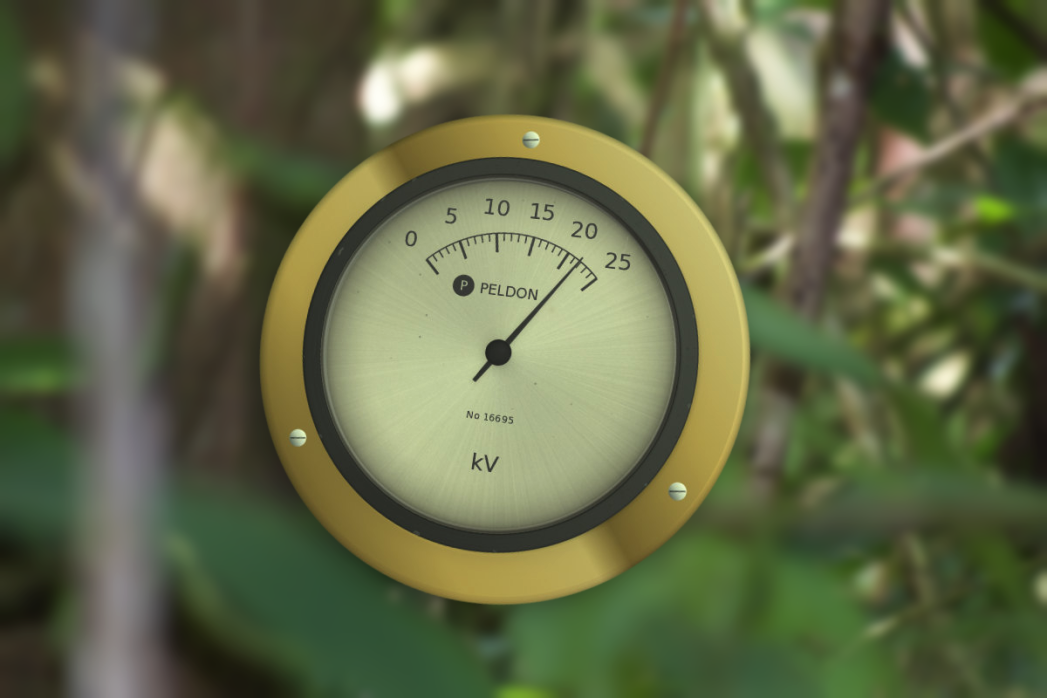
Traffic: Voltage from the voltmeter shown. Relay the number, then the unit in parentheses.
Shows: 22 (kV)
